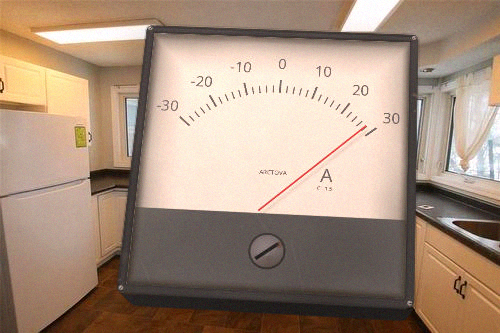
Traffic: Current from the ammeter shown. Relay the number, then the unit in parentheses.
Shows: 28 (A)
